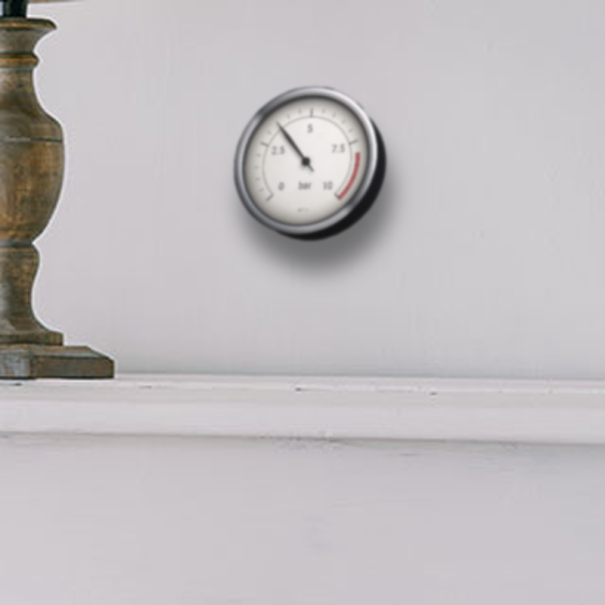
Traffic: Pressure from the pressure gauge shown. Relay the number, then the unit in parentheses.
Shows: 3.5 (bar)
